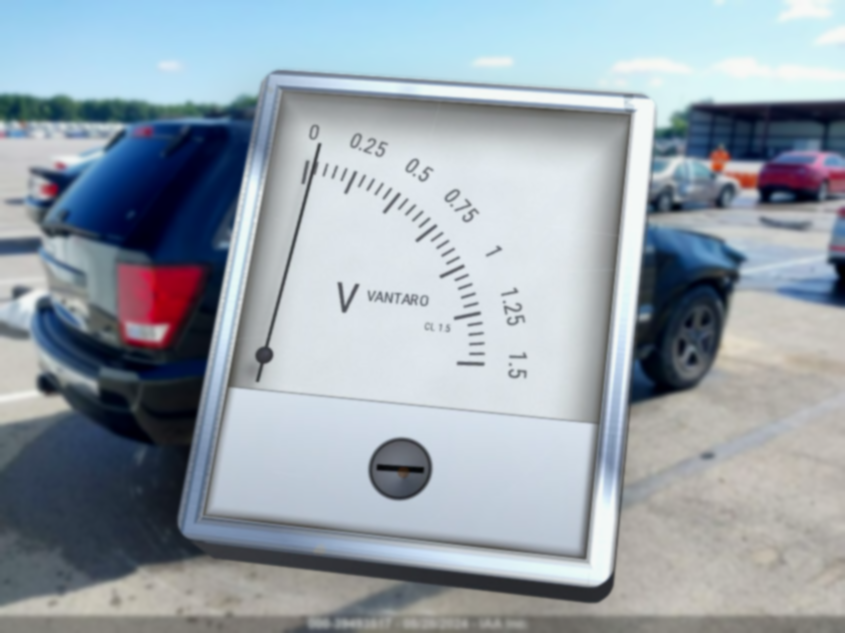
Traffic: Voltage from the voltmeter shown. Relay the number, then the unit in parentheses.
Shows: 0.05 (V)
